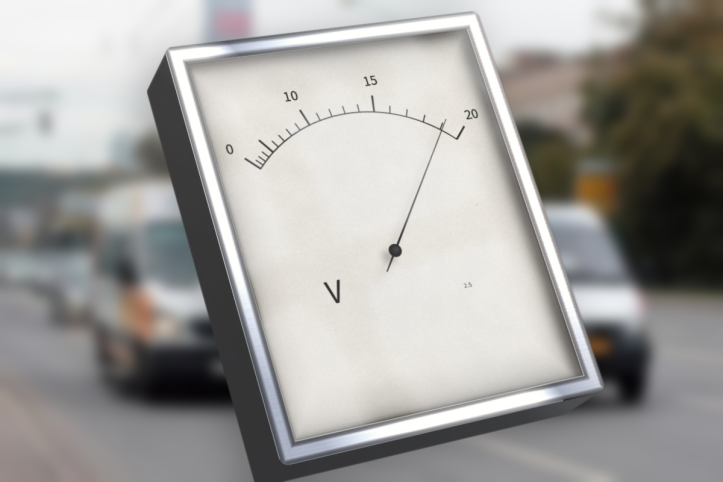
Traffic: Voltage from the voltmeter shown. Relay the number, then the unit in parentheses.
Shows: 19 (V)
